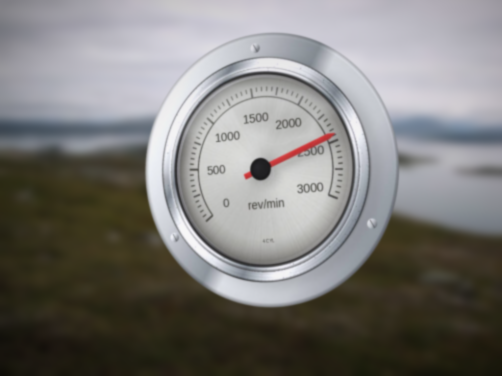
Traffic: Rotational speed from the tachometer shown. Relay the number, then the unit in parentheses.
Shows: 2450 (rpm)
